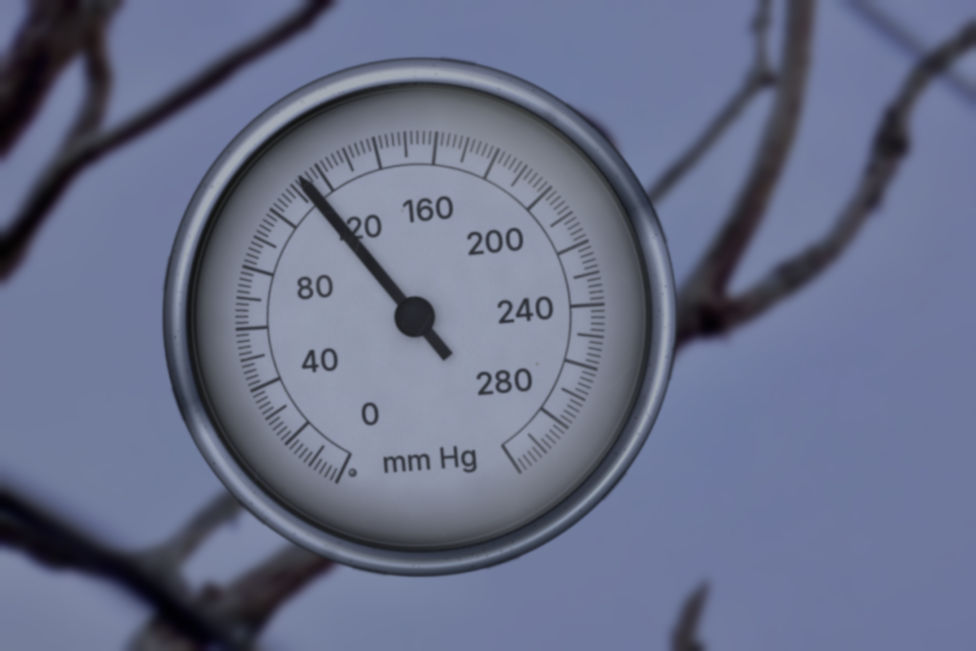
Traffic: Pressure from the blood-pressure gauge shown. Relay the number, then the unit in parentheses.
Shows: 114 (mmHg)
